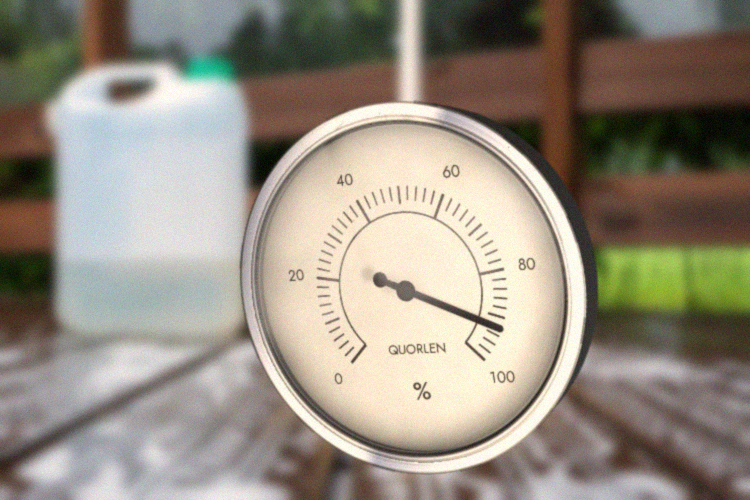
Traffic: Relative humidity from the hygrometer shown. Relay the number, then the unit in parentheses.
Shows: 92 (%)
